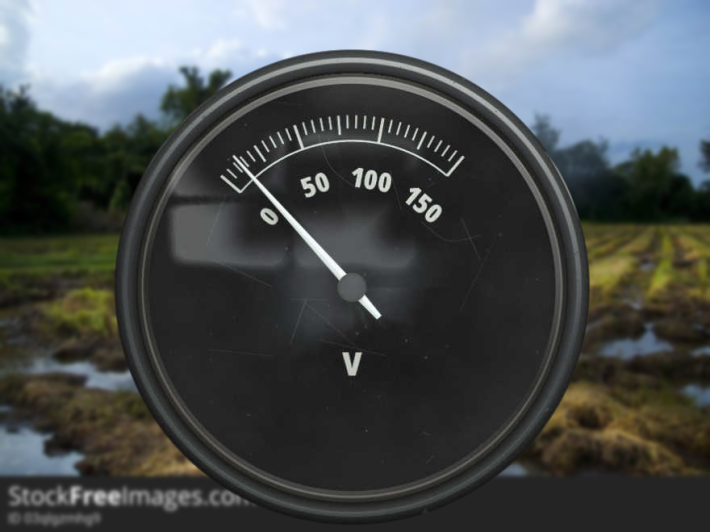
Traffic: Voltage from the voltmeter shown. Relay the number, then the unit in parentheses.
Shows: 12.5 (V)
